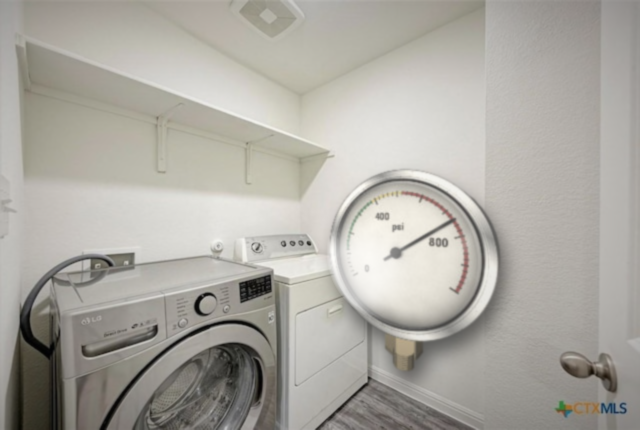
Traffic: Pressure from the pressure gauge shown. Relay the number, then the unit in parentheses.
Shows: 740 (psi)
